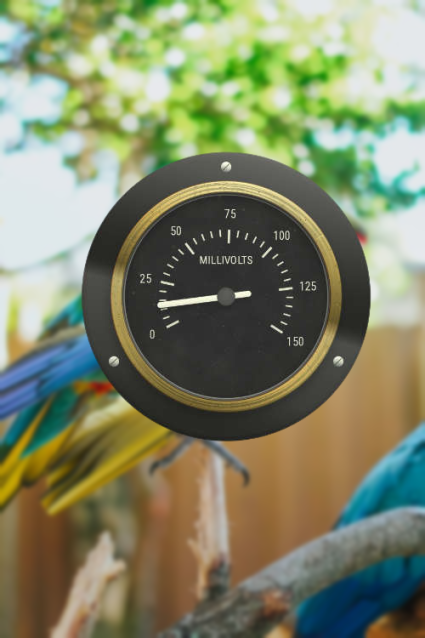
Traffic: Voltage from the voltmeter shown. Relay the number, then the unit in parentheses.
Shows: 12.5 (mV)
